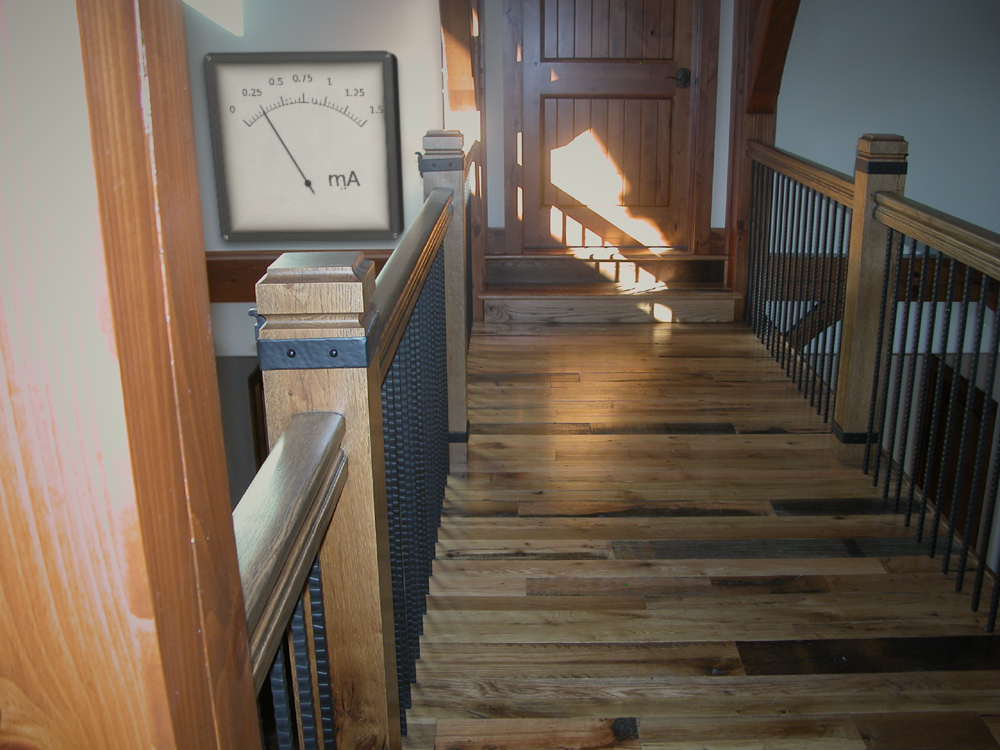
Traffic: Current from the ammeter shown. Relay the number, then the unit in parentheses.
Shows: 0.25 (mA)
